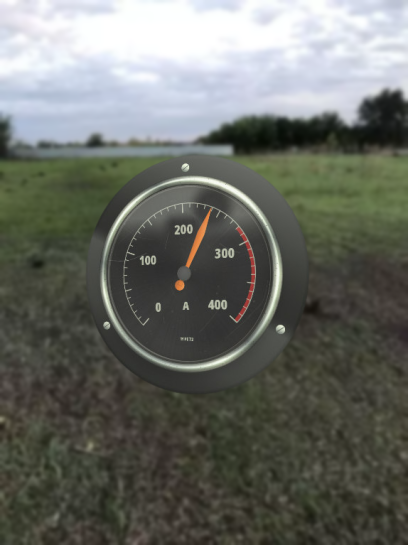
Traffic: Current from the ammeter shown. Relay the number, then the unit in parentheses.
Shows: 240 (A)
